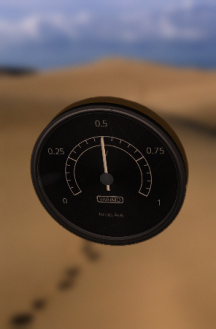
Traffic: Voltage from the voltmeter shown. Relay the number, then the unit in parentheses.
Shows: 0.5 (V)
